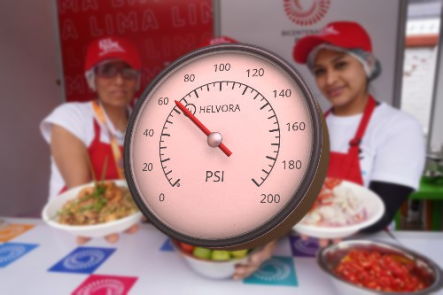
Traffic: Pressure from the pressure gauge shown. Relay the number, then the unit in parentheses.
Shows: 65 (psi)
